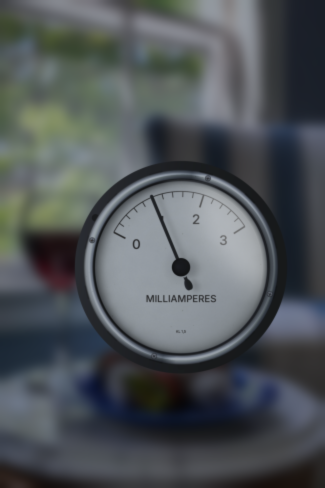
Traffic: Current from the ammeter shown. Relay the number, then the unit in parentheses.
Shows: 1 (mA)
